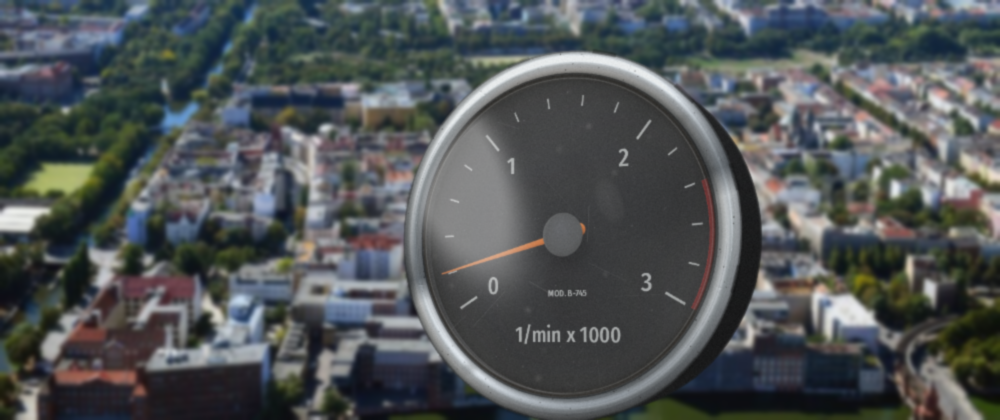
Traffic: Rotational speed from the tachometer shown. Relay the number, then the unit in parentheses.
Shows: 200 (rpm)
